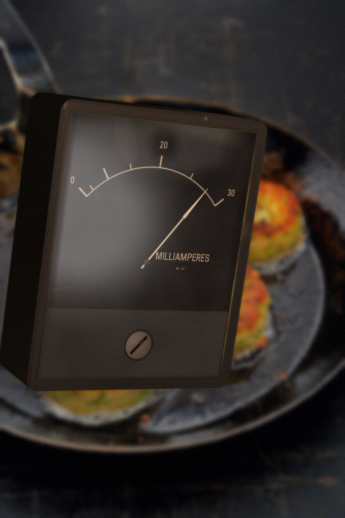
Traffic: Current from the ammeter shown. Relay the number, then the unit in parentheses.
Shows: 27.5 (mA)
